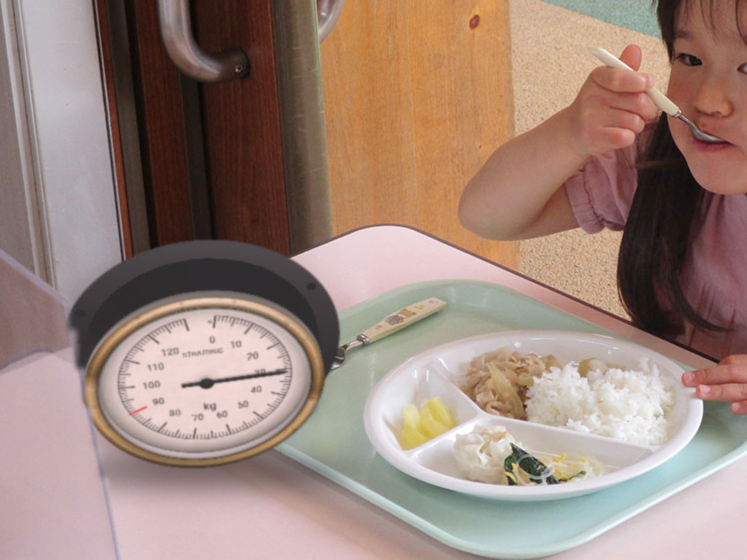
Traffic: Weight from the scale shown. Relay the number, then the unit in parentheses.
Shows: 30 (kg)
